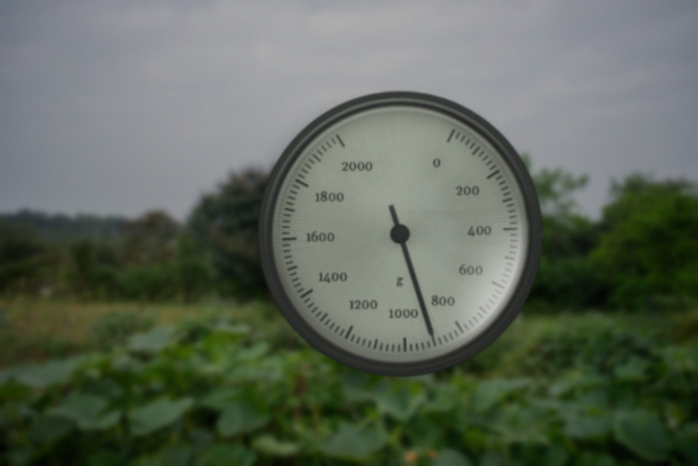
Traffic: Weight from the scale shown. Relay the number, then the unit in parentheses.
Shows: 900 (g)
